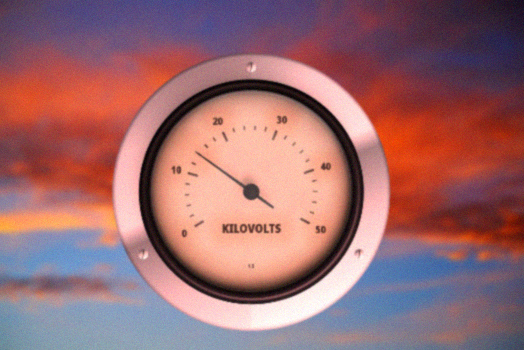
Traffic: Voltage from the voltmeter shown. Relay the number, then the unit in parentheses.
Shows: 14 (kV)
